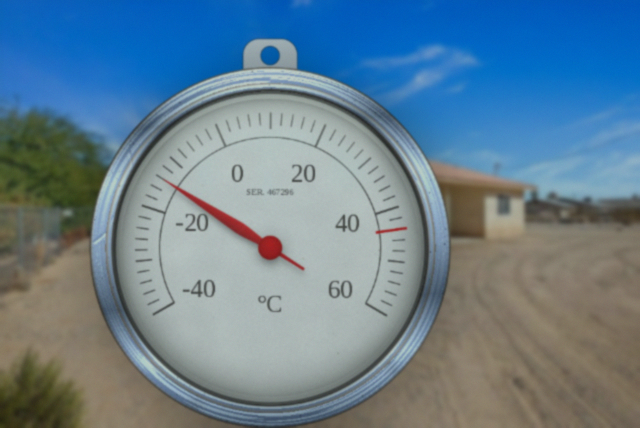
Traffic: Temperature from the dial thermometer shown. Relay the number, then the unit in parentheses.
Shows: -14 (°C)
